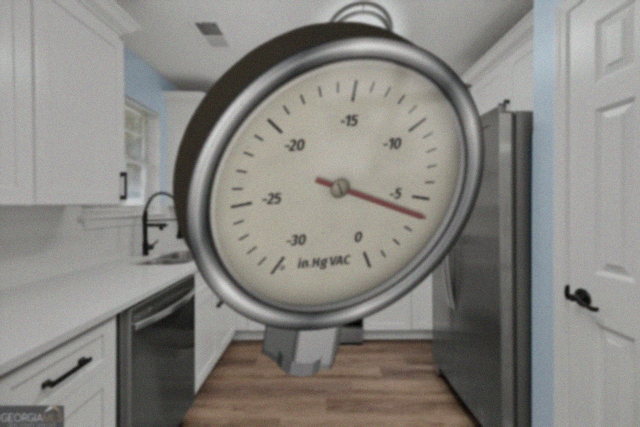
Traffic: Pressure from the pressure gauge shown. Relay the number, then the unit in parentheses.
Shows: -4 (inHg)
